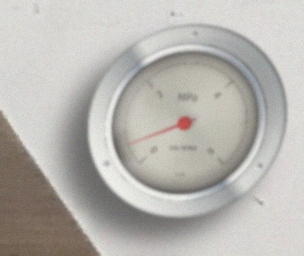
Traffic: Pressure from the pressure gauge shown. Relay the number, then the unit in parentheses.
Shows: 0.5 (MPa)
